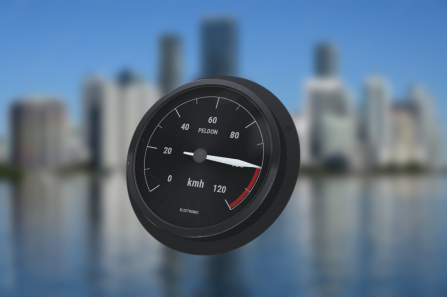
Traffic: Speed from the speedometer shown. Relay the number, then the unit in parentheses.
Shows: 100 (km/h)
